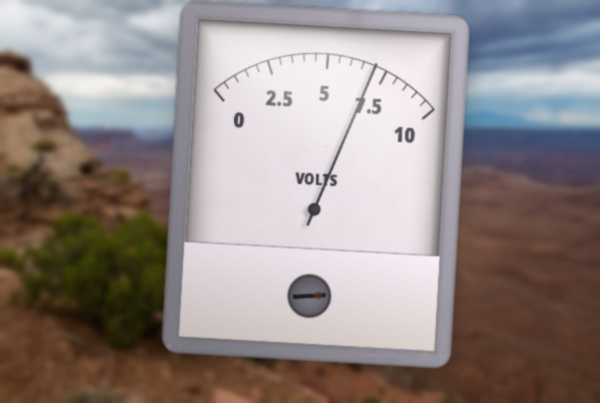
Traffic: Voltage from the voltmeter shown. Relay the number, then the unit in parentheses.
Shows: 7 (V)
